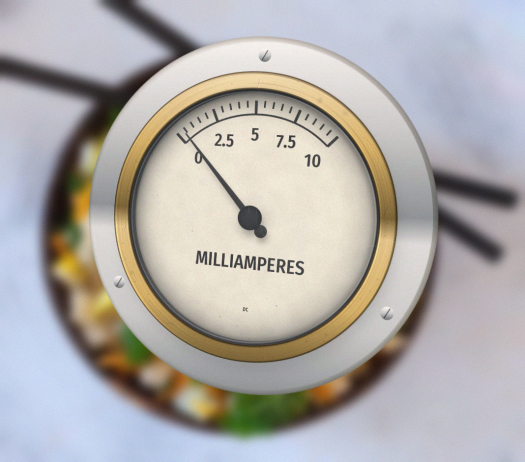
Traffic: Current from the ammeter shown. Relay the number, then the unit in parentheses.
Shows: 0.5 (mA)
